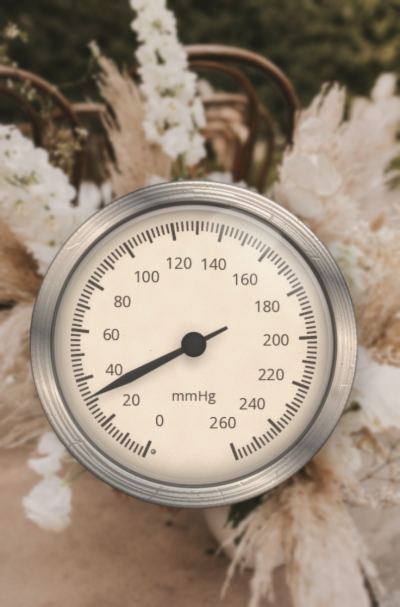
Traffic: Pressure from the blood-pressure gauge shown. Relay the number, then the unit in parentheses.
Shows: 32 (mmHg)
